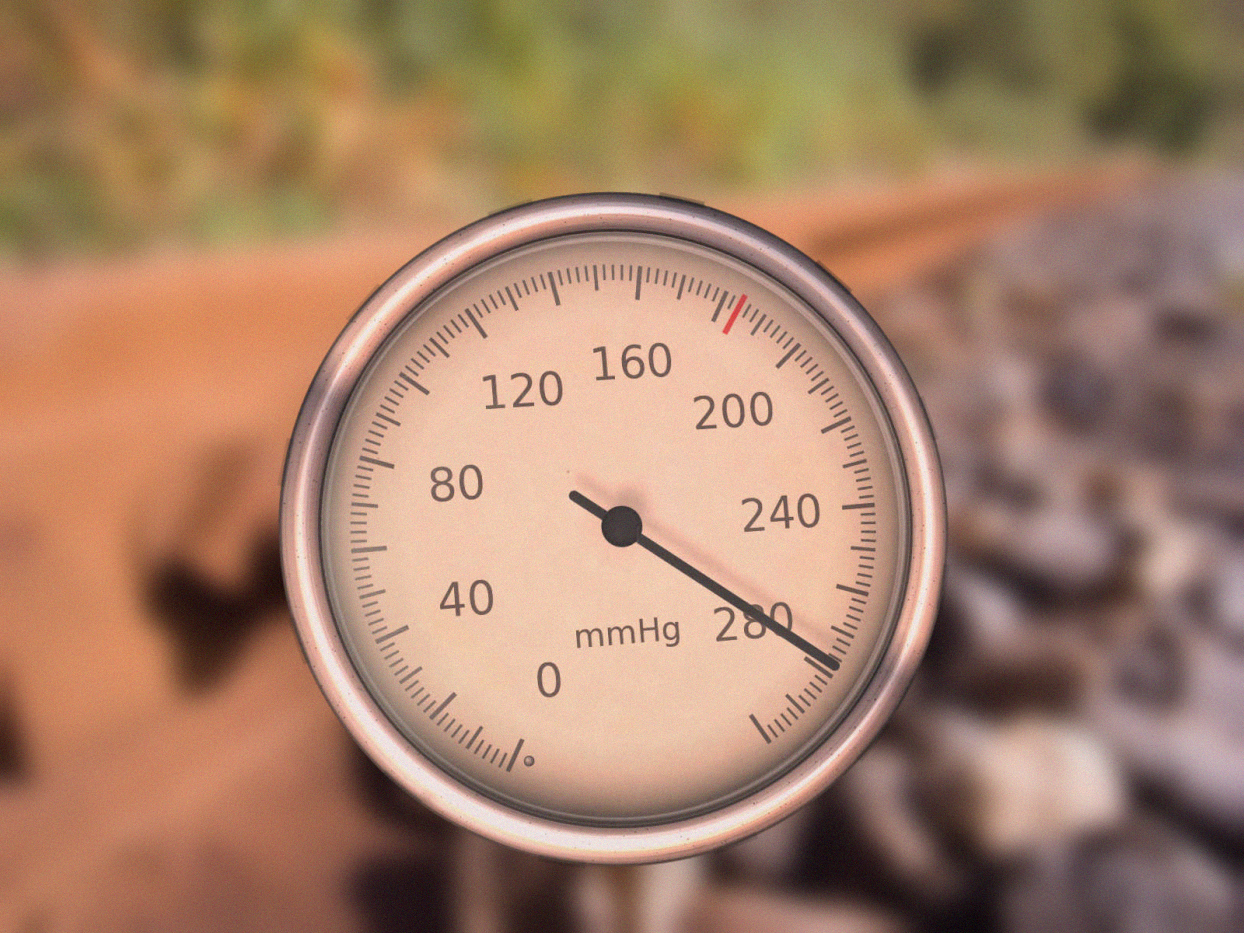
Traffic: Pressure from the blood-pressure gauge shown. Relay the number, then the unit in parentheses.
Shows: 278 (mmHg)
